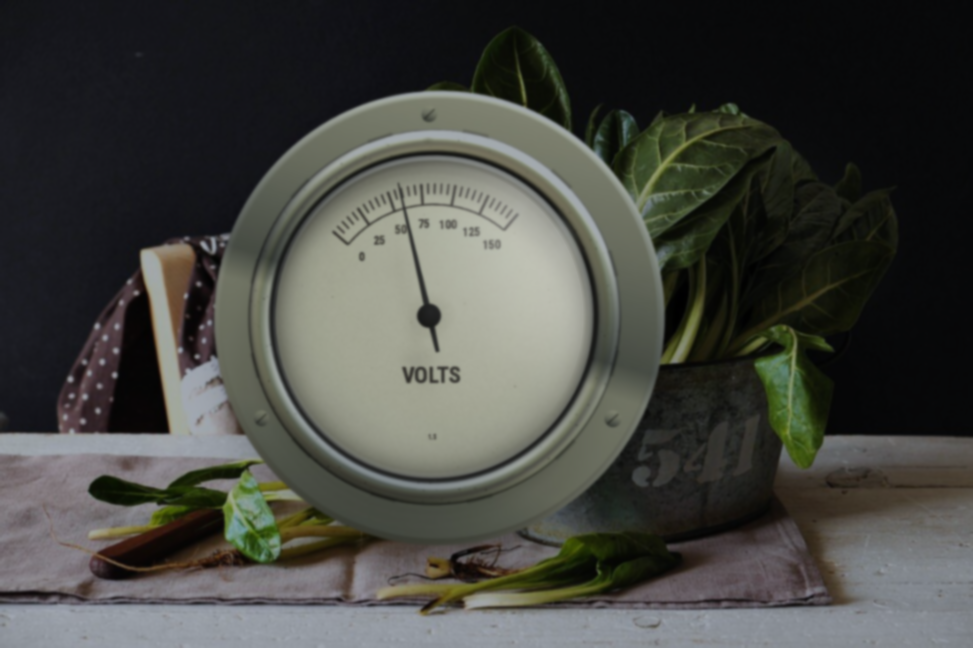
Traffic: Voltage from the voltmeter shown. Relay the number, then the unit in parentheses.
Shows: 60 (V)
